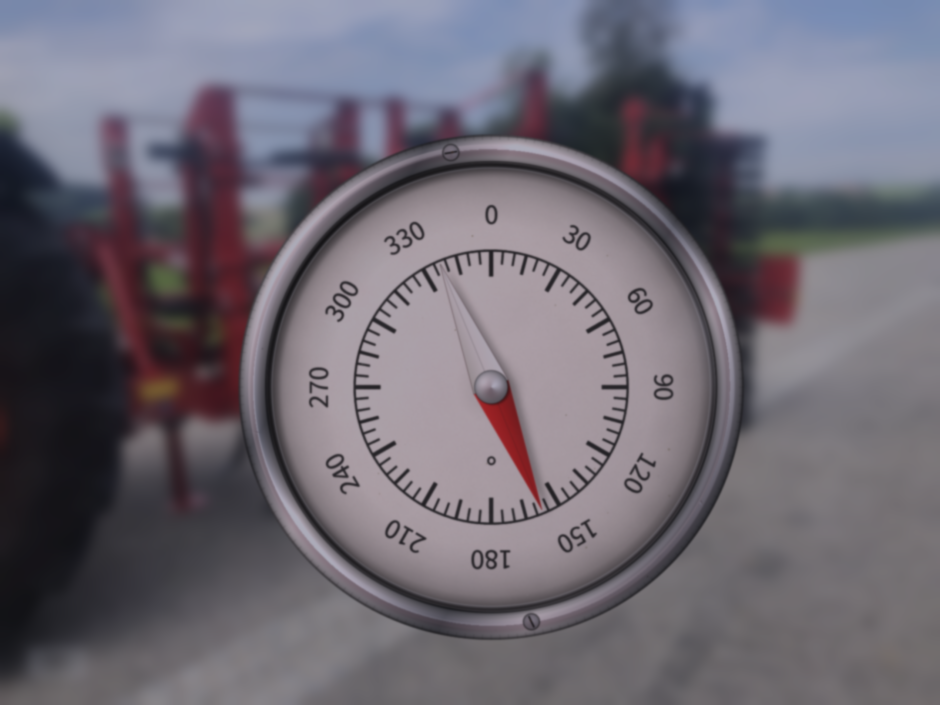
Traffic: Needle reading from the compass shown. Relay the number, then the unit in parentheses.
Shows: 157.5 (°)
